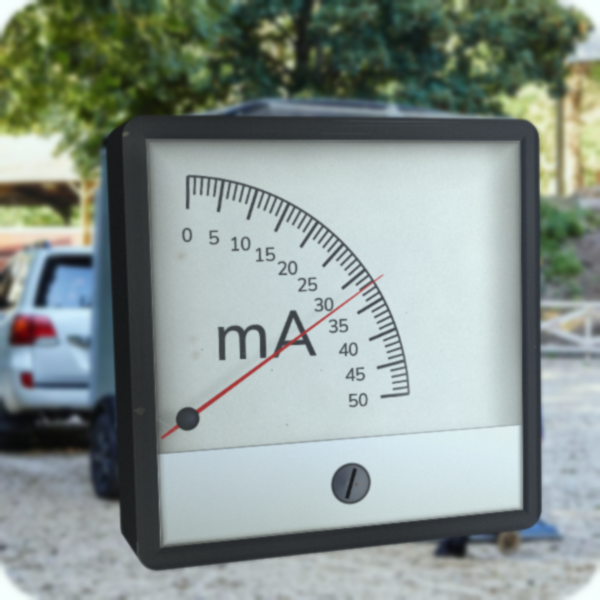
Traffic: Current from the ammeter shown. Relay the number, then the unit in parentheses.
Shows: 32 (mA)
